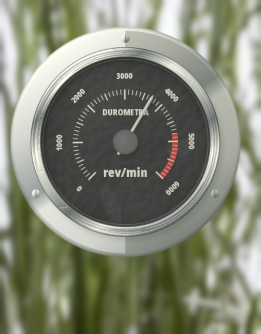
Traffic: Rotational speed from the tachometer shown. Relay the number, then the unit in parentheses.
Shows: 3700 (rpm)
